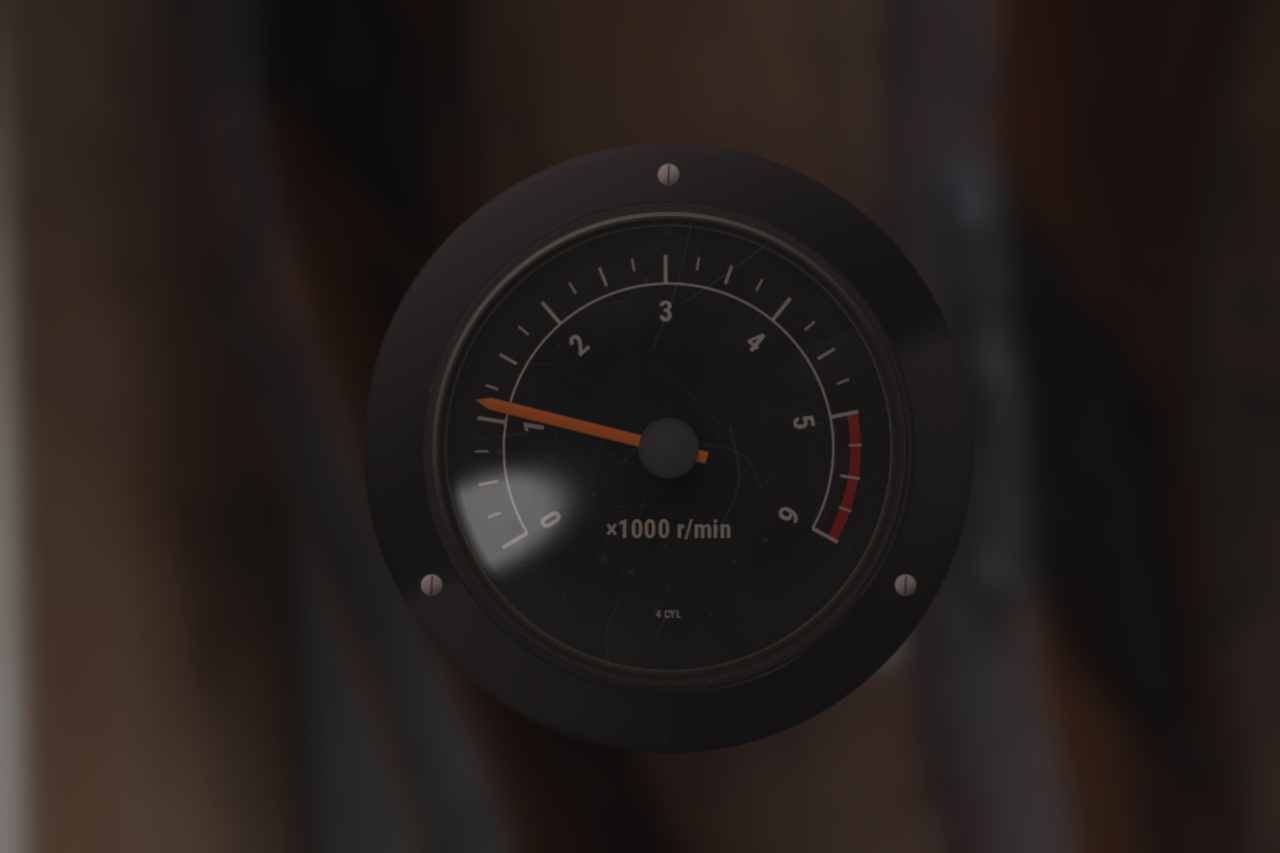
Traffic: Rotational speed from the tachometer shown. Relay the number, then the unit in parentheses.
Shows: 1125 (rpm)
